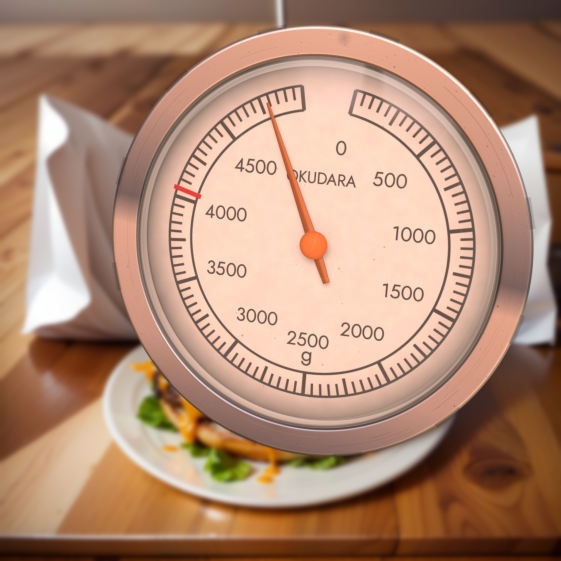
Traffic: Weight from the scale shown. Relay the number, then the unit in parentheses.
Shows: 4800 (g)
